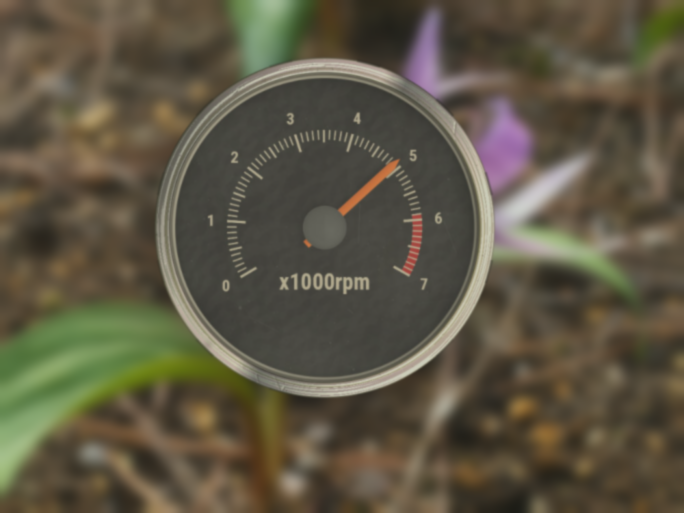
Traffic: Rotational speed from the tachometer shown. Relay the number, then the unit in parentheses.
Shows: 4900 (rpm)
